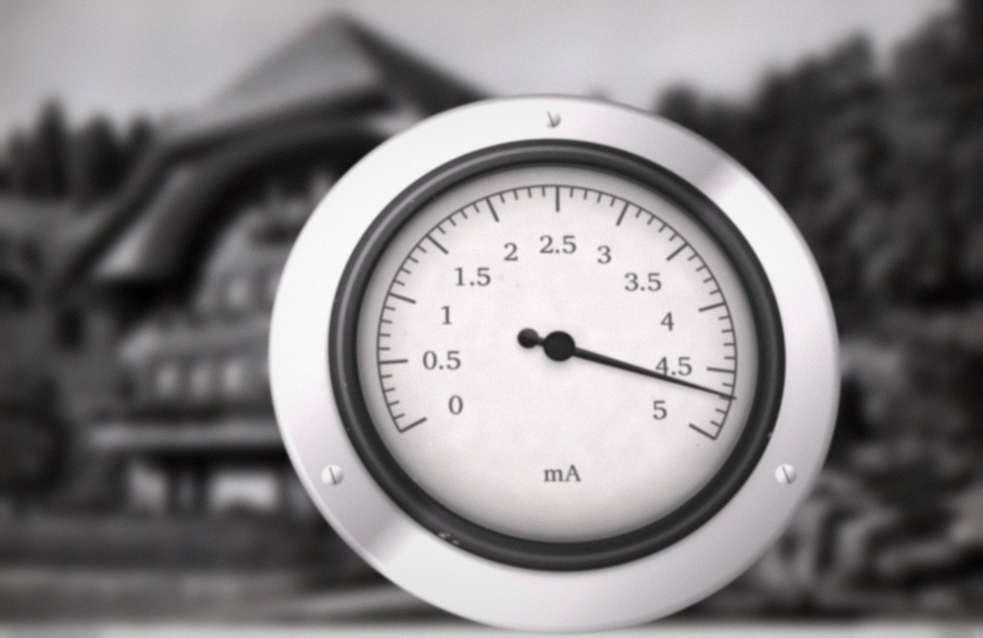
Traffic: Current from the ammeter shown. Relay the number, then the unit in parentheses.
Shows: 4.7 (mA)
